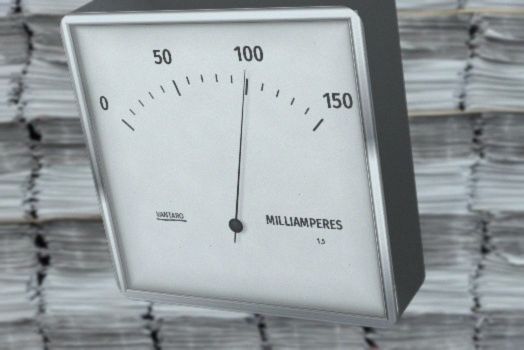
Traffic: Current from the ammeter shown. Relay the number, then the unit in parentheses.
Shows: 100 (mA)
